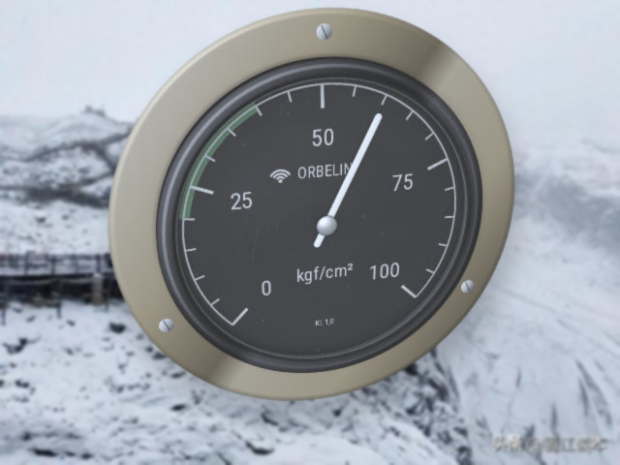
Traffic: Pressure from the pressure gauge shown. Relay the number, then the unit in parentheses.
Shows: 60 (kg/cm²)
